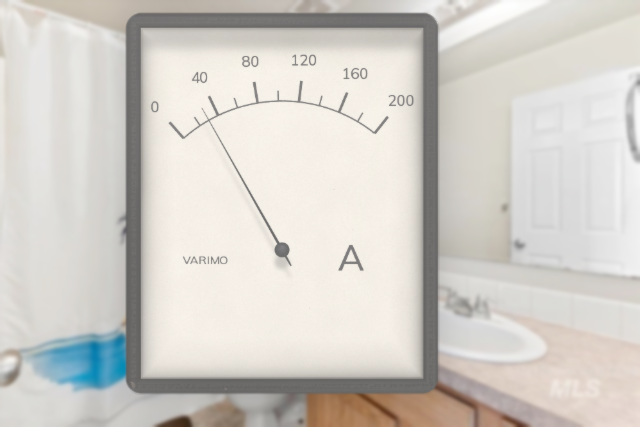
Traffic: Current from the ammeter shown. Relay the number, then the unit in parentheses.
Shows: 30 (A)
